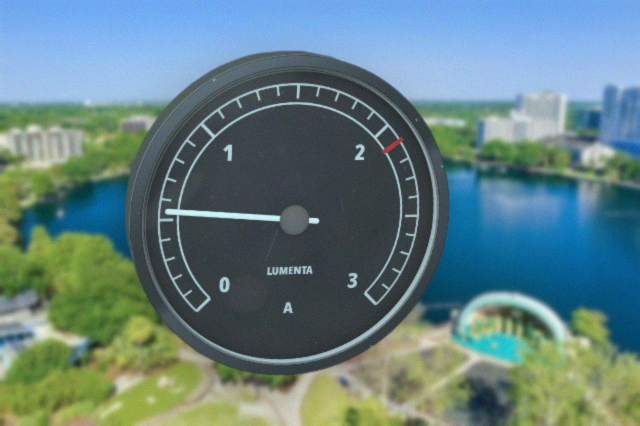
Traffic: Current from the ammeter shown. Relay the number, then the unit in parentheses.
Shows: 0.55 (A)
